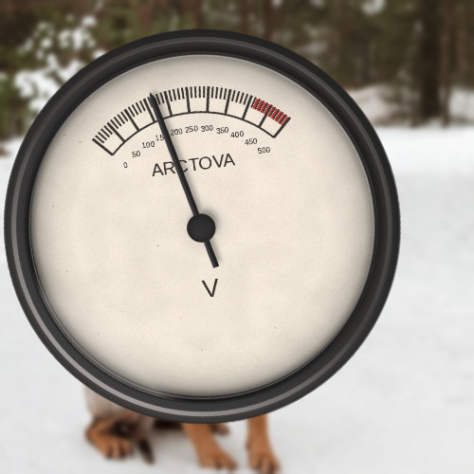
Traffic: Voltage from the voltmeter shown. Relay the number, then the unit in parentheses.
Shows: 170 (V)
